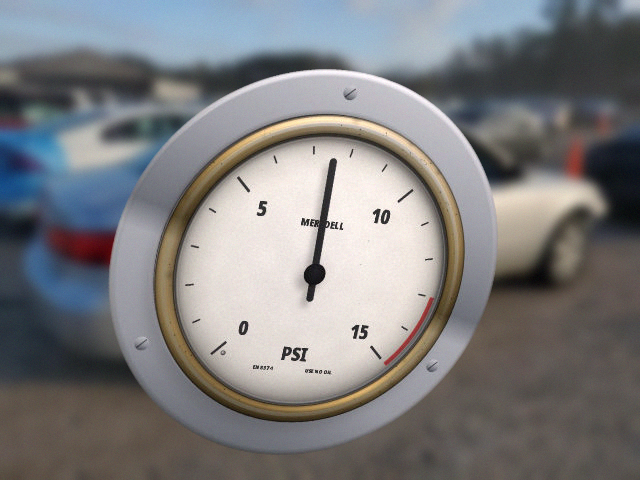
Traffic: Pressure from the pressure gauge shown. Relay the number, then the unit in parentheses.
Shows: 7.5 (psi)
